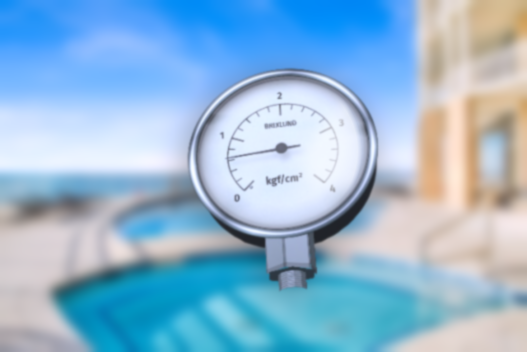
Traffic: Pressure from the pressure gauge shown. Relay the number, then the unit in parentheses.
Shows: 0.6 (kg/cm²)
